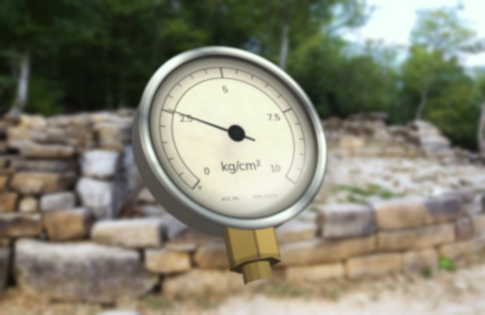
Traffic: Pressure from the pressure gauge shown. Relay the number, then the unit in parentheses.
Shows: 2.5 (kg/cm²)
